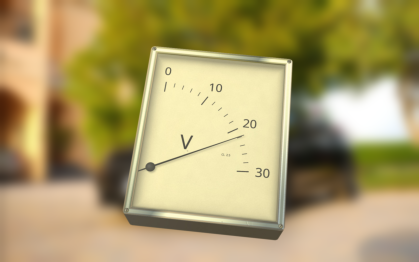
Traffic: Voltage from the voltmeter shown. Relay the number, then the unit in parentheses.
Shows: 22 (V)
